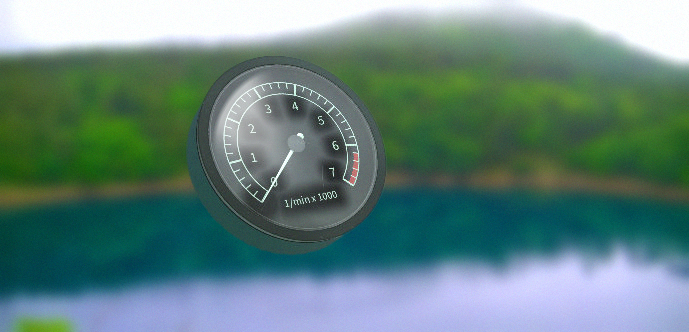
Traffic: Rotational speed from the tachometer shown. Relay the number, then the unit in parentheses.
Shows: 0 (rpm)
